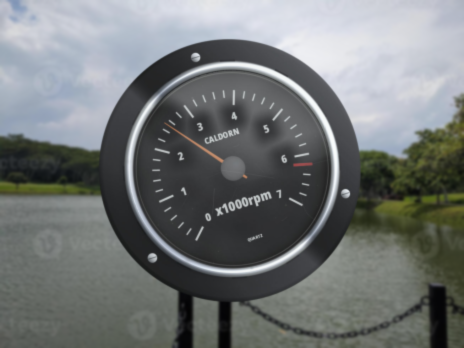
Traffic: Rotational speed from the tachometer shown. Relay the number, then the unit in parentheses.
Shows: 2500 (rpm)
